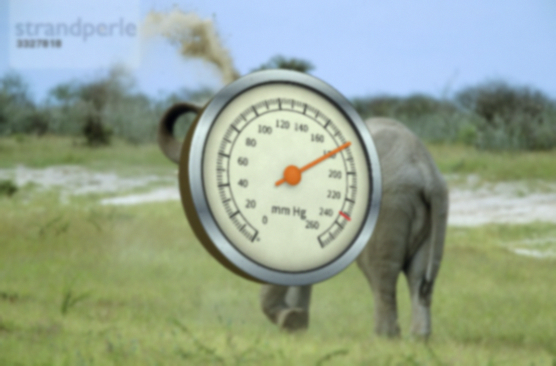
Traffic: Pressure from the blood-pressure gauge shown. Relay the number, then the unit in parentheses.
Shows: 180 (mmHg)
